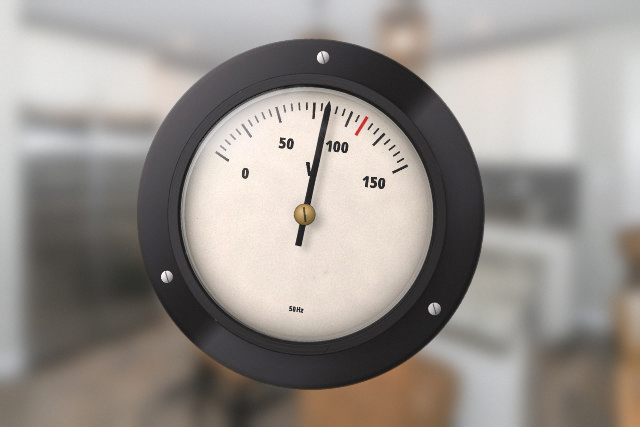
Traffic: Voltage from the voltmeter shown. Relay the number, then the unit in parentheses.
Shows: 85 (V)
